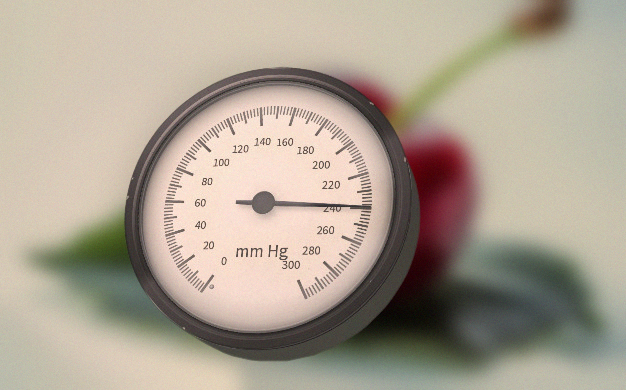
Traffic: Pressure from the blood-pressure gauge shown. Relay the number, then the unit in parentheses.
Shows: 240 (mmHg)
